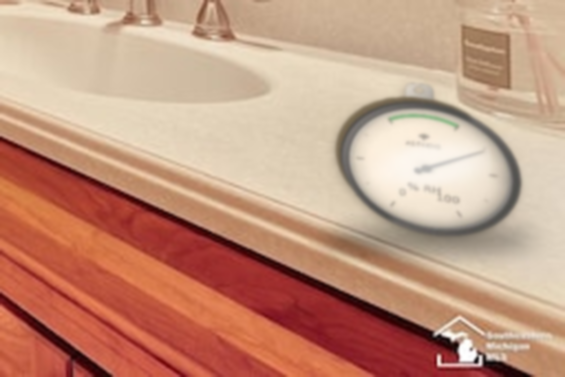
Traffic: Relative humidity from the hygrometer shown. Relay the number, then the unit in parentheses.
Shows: 70 (%)
